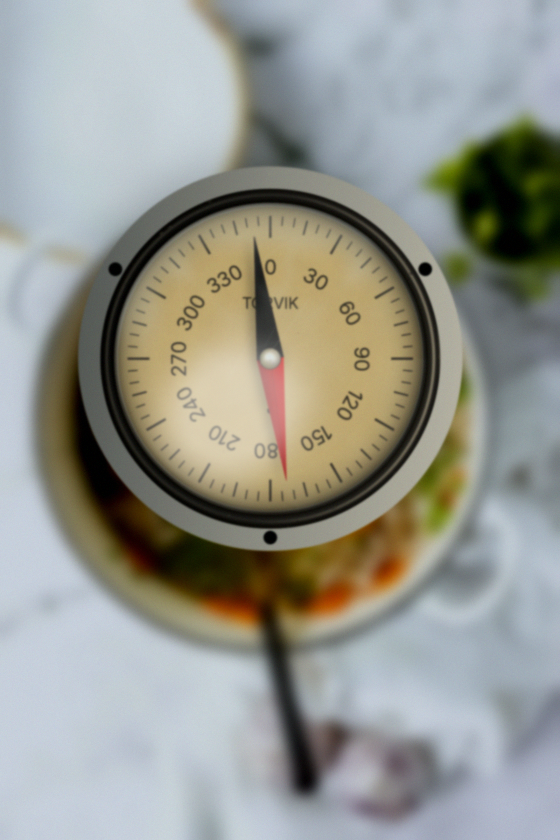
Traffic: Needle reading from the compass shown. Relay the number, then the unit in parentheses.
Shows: 172.5 (°)
